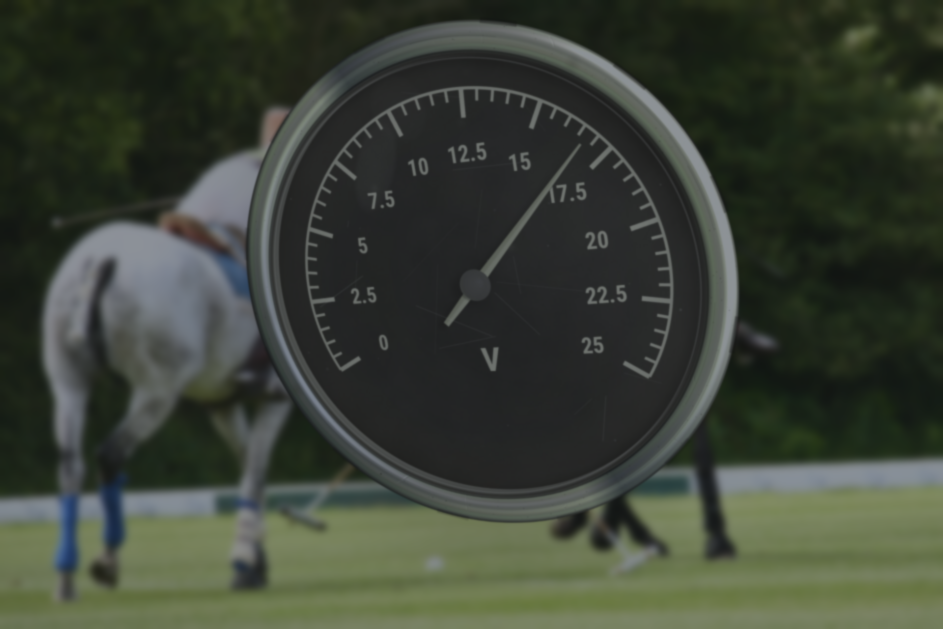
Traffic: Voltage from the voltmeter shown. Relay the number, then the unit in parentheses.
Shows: 16.75 (V)
